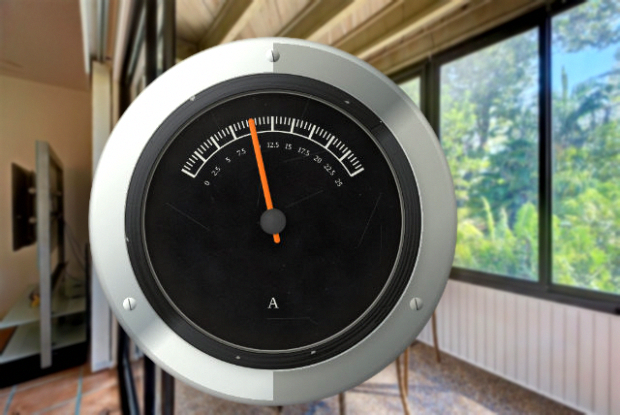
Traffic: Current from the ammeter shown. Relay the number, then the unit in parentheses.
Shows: 10 (A)
